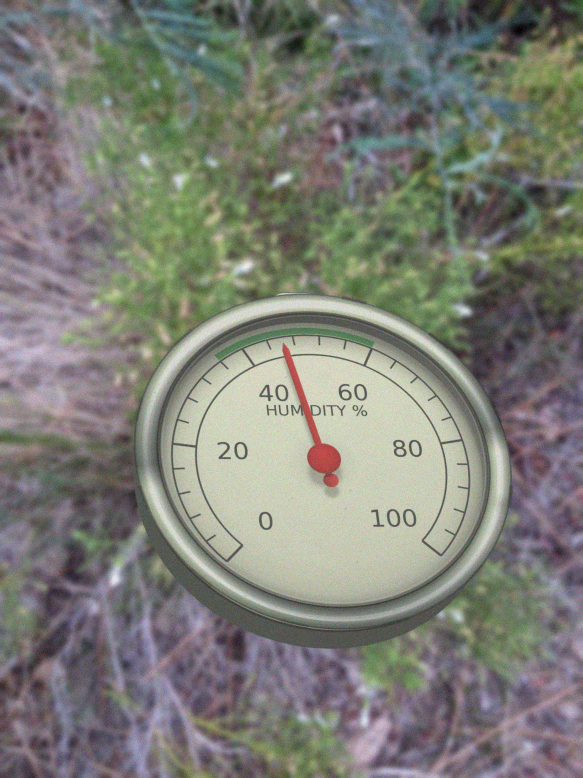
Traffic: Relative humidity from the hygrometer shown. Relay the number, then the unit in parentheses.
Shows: 46 (%)
